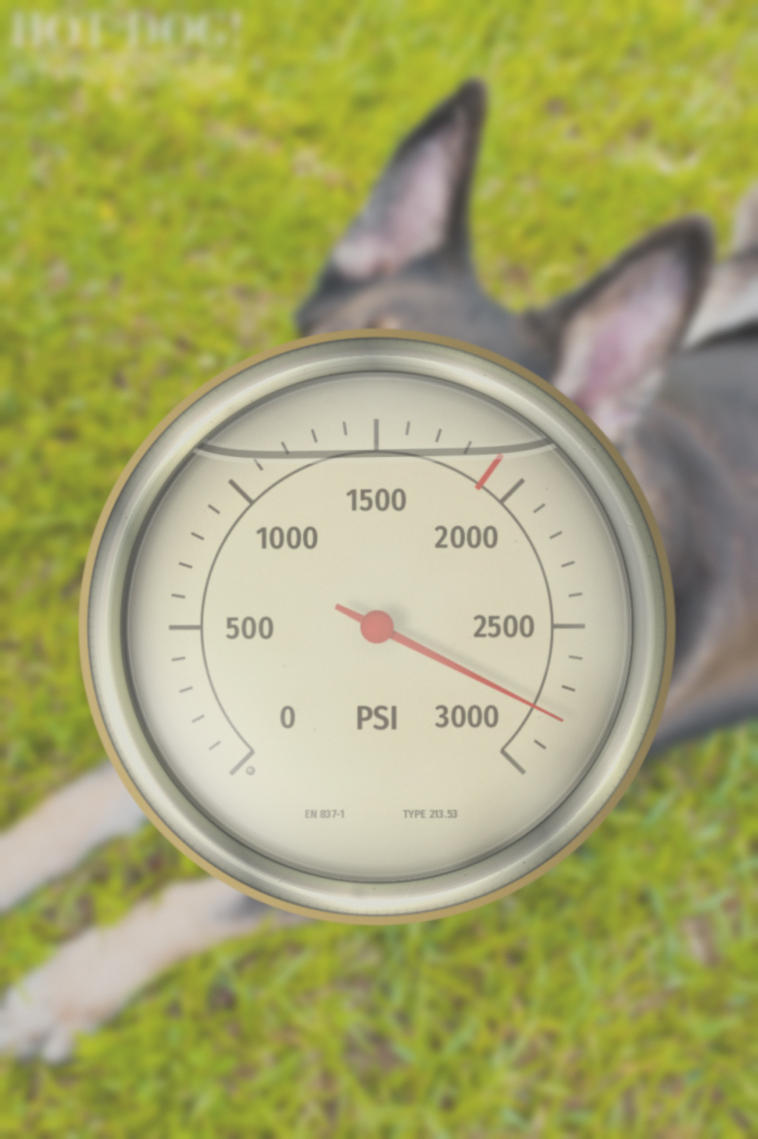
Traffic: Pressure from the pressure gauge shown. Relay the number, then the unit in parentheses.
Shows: 2800 (psi)
